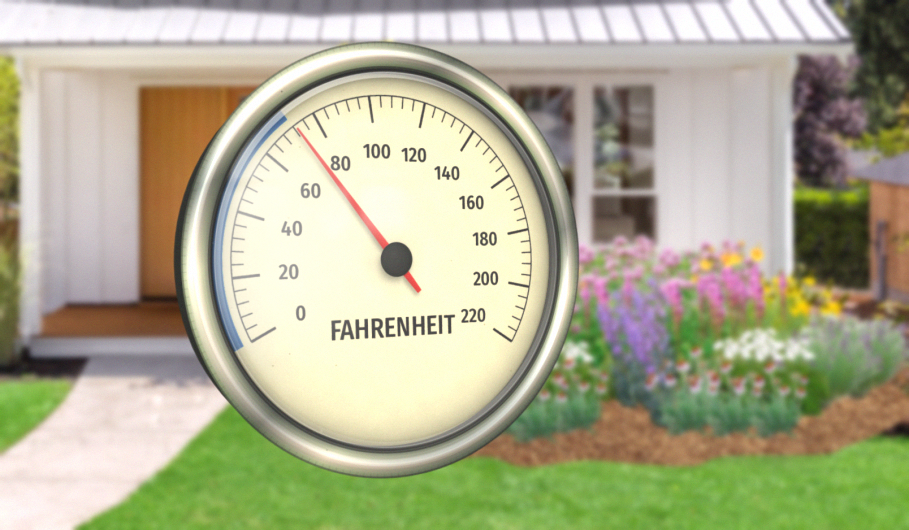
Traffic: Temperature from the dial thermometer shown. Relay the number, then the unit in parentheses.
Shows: 72 (°F)
